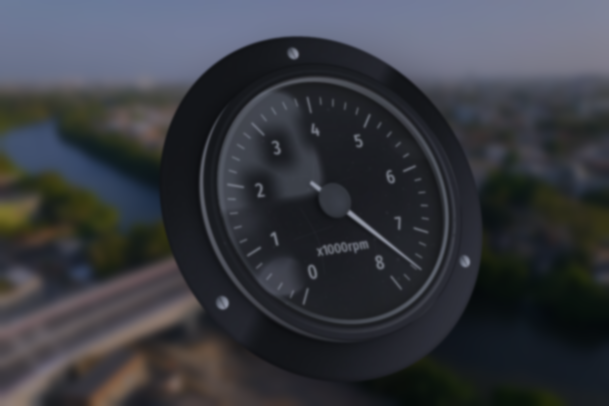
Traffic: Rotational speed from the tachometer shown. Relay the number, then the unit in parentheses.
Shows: 7600 (rpm)
